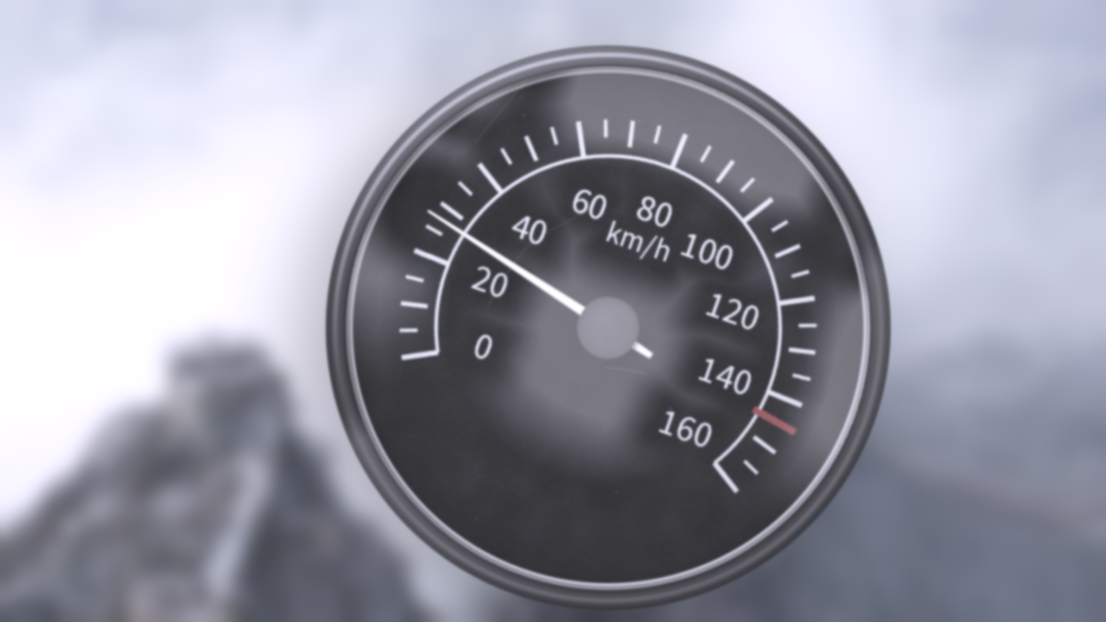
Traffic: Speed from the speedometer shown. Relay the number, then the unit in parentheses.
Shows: 27.5 (km/h)
